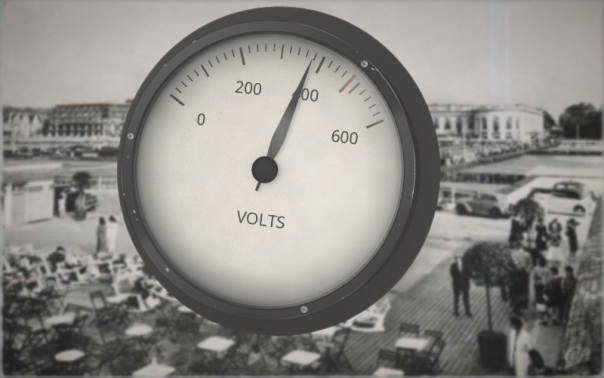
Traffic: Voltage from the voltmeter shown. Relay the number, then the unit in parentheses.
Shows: 380 (V)
